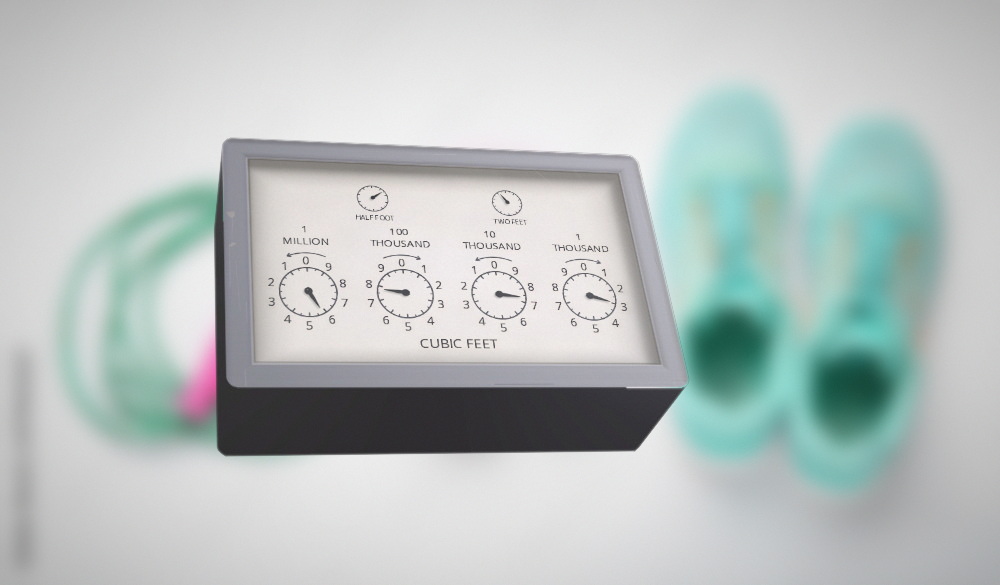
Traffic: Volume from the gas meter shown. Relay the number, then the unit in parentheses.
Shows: 577300 (ft³)
